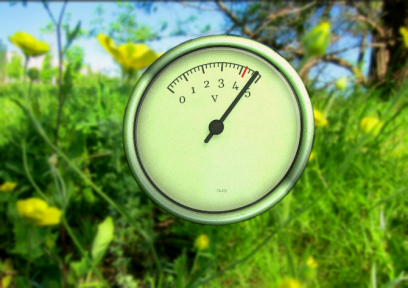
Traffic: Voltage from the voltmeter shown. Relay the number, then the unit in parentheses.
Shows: 4.8 (V)
